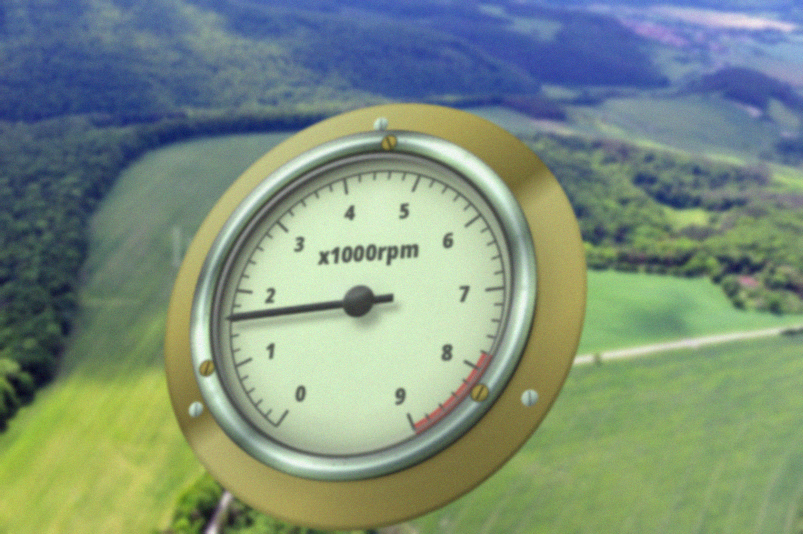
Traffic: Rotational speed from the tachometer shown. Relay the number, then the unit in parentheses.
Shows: 1600 (rpm)
